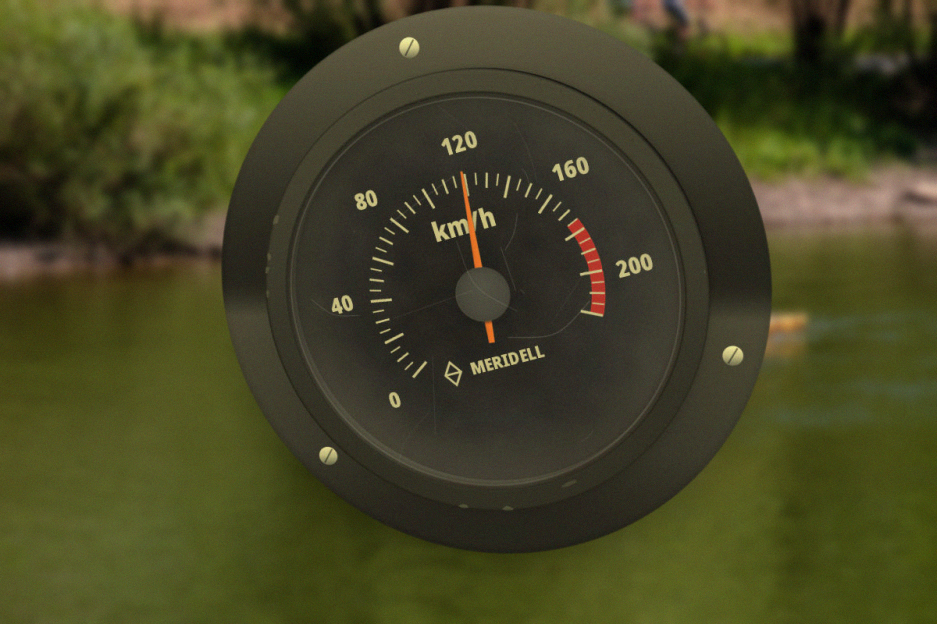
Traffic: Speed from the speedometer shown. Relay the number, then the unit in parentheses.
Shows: 120 (km/h)
